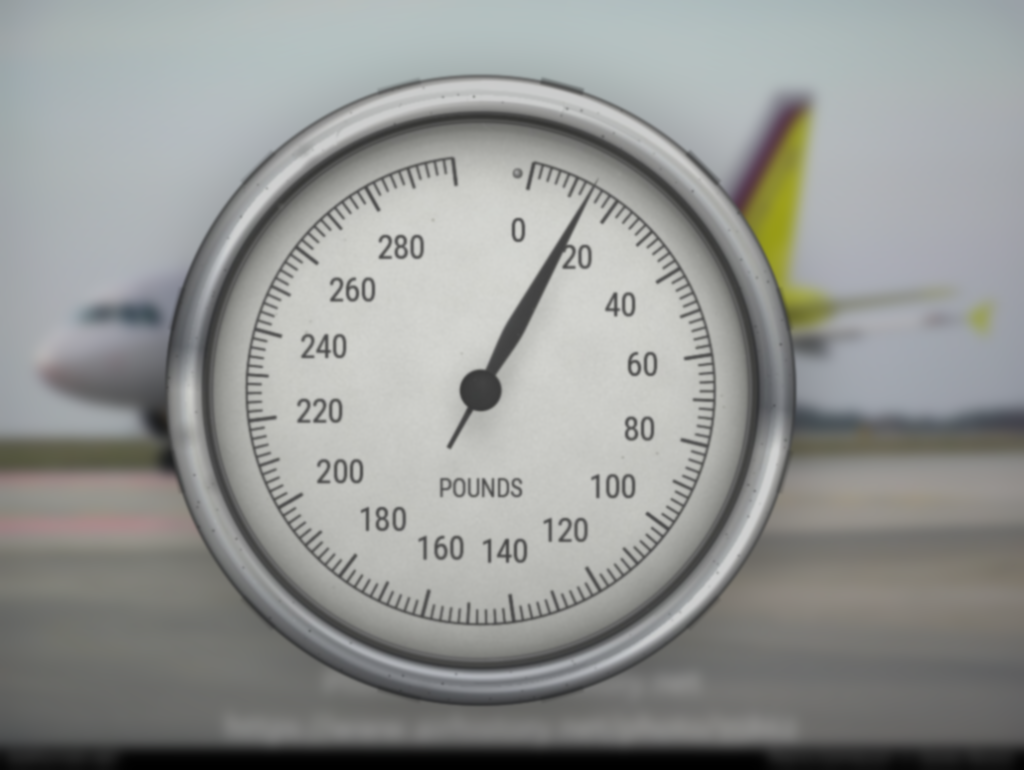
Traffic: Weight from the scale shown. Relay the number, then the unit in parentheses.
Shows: 14 (lb)
